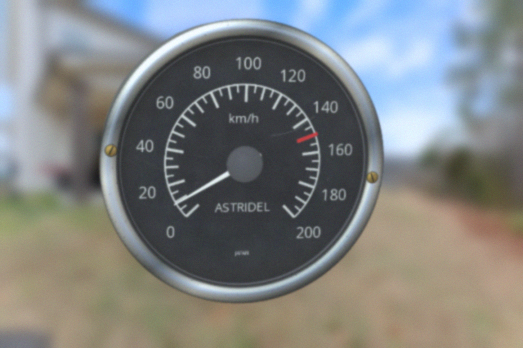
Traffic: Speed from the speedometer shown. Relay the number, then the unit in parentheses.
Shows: 10 (km/h)
